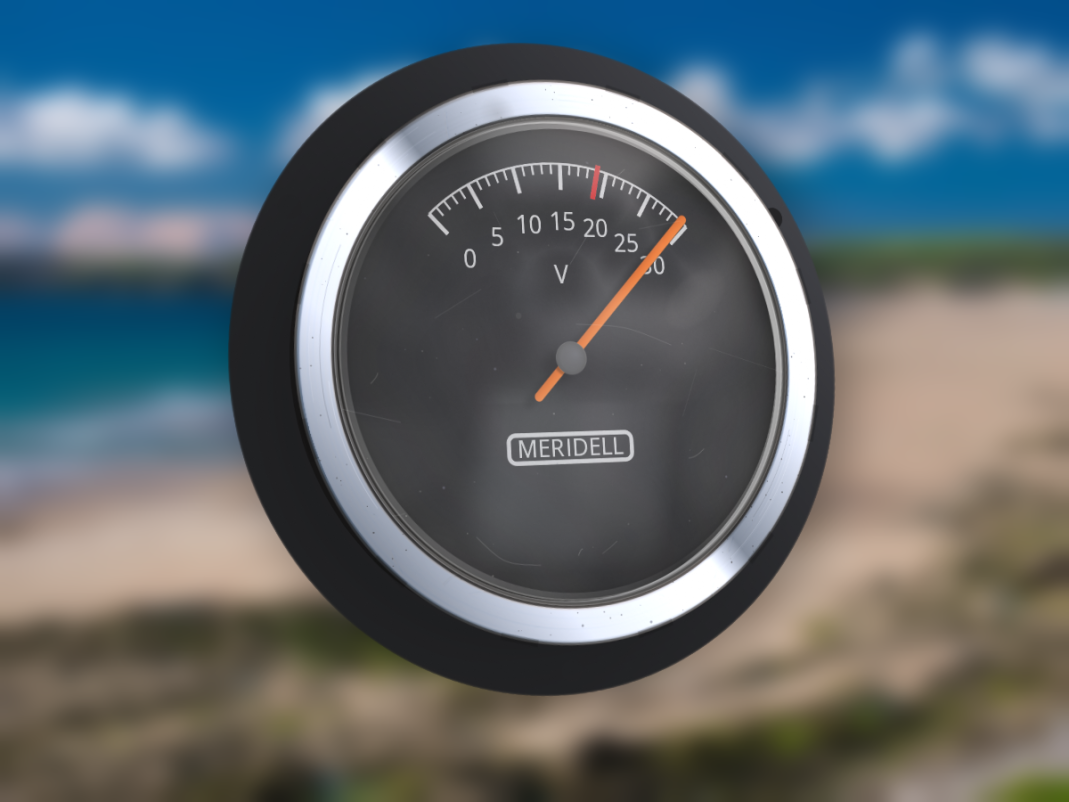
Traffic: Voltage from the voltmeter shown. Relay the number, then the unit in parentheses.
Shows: 29 (V)
